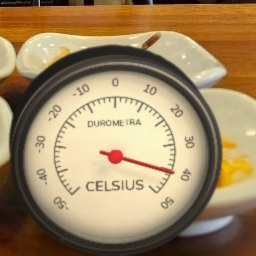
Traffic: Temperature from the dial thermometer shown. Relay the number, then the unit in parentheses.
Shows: 40 (°C)
